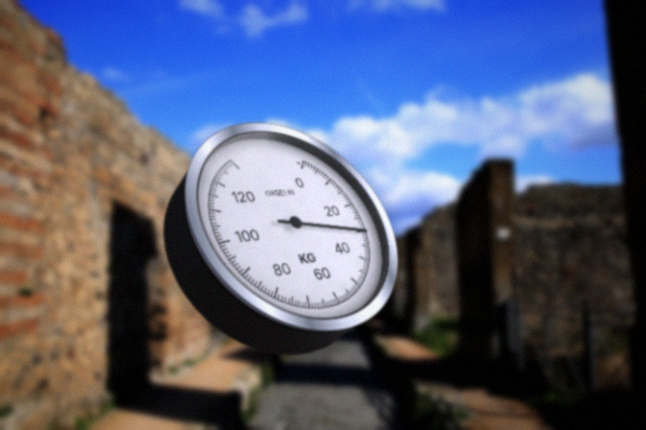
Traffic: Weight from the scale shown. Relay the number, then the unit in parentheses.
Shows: 30 (kg)
